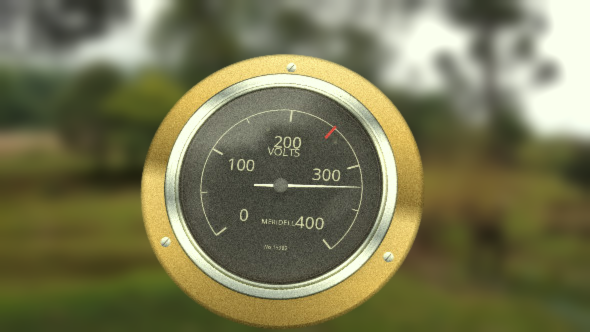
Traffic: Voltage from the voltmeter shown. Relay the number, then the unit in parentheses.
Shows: 325 (V)
